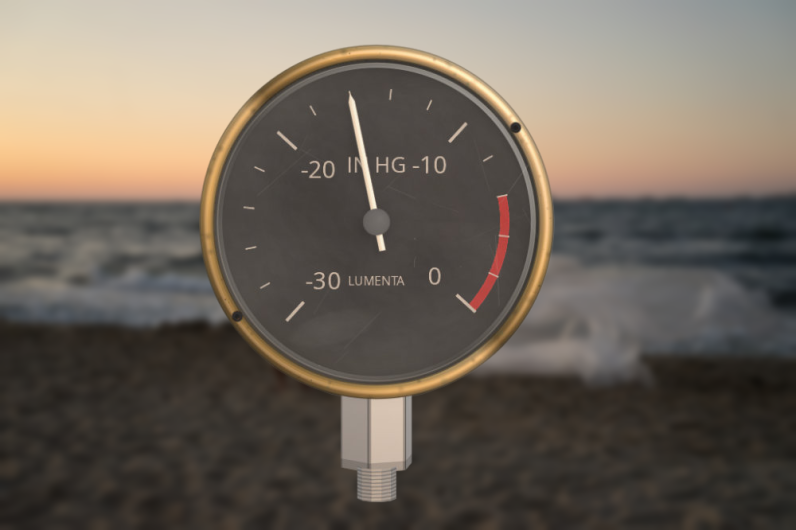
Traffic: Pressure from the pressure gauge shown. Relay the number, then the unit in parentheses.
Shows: -16 (inHg)
